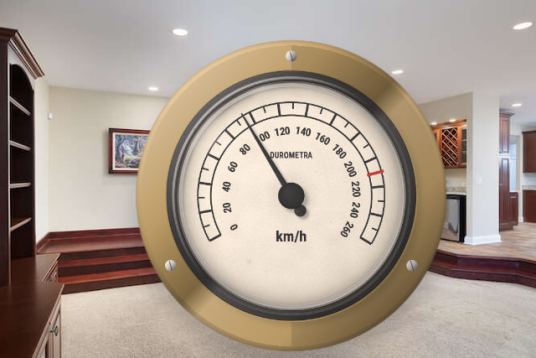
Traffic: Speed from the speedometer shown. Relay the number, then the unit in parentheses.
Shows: 95 (km/h)
